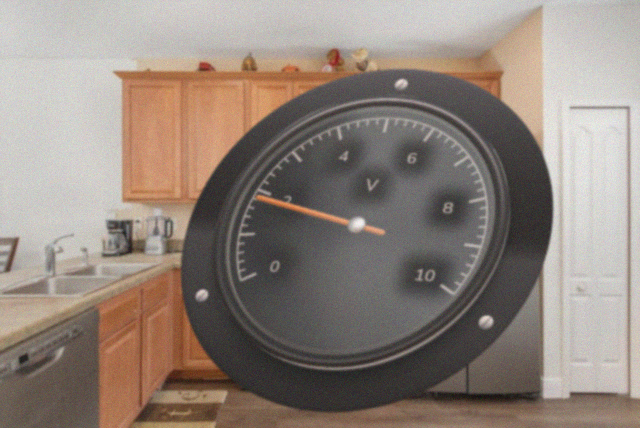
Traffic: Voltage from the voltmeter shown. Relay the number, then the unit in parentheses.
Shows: 1.8 (V)
